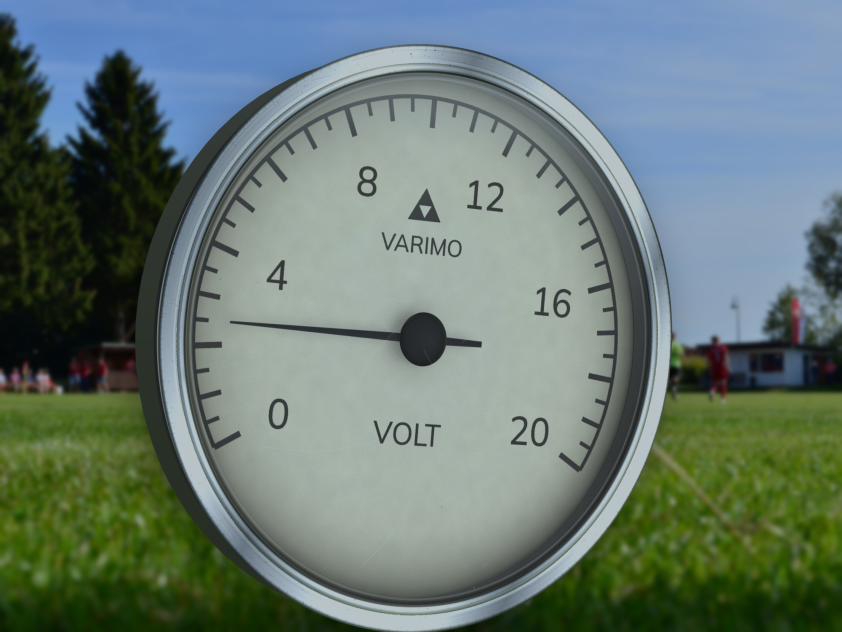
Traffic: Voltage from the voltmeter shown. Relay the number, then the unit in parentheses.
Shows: 2.5 (V)
